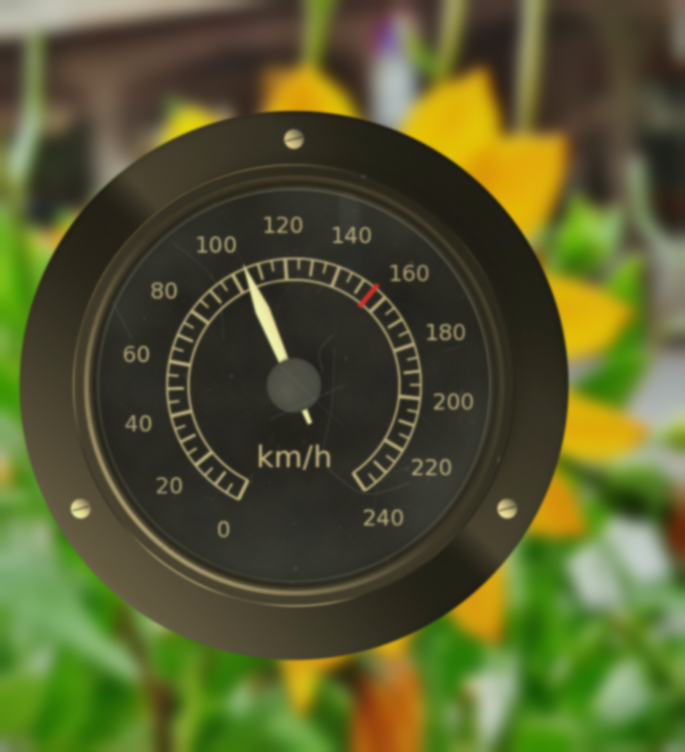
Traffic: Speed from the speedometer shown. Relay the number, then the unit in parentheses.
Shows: 105 (km/h)
